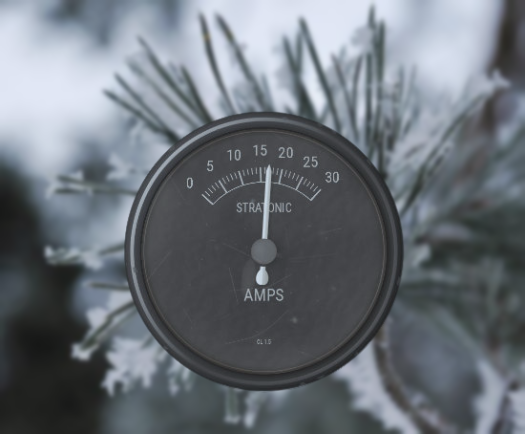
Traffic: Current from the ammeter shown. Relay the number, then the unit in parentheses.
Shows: 17 (A)
